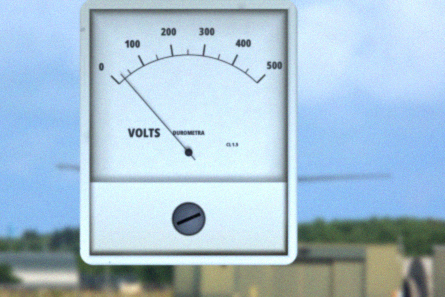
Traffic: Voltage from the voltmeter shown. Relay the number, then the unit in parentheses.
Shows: 25 (V)
